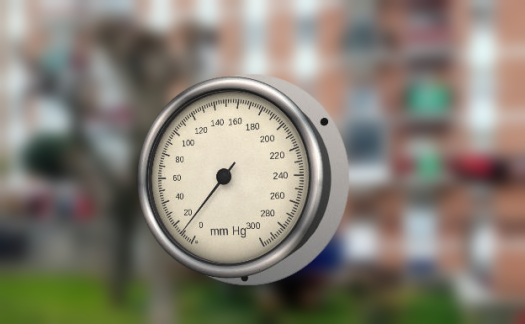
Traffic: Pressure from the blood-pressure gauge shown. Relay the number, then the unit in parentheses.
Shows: 10 (mmHg)
